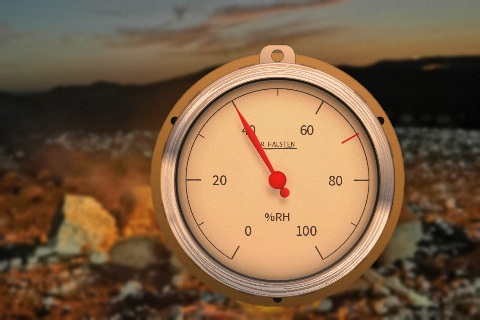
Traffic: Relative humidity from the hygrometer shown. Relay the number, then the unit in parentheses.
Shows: 40 (%)
